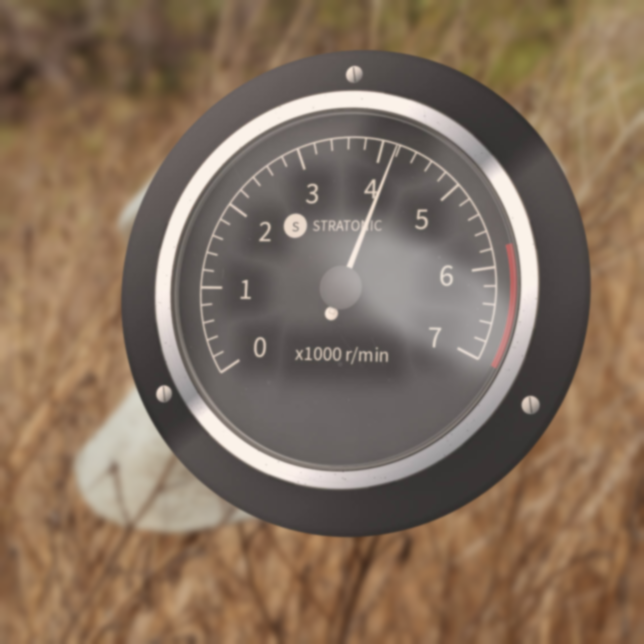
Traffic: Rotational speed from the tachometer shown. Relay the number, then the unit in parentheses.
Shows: 4200 (rpm)
